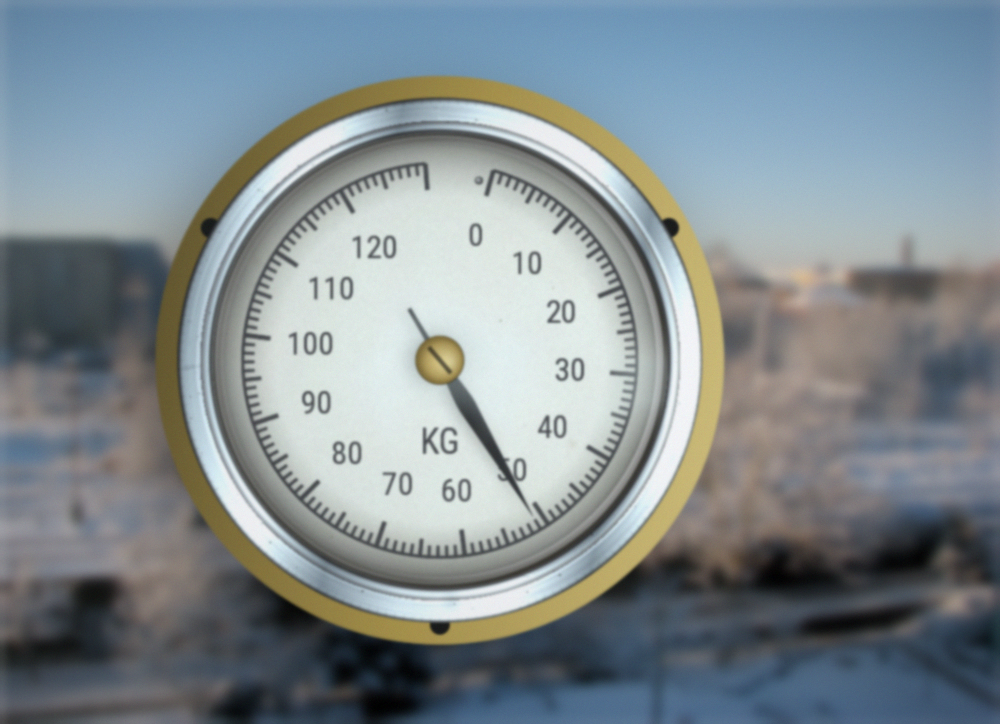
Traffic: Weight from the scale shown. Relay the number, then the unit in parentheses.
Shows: 51 (kg)
